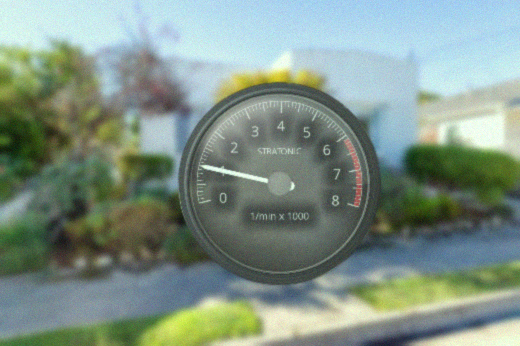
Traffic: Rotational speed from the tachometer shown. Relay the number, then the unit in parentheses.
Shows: 1000 (rpm)
